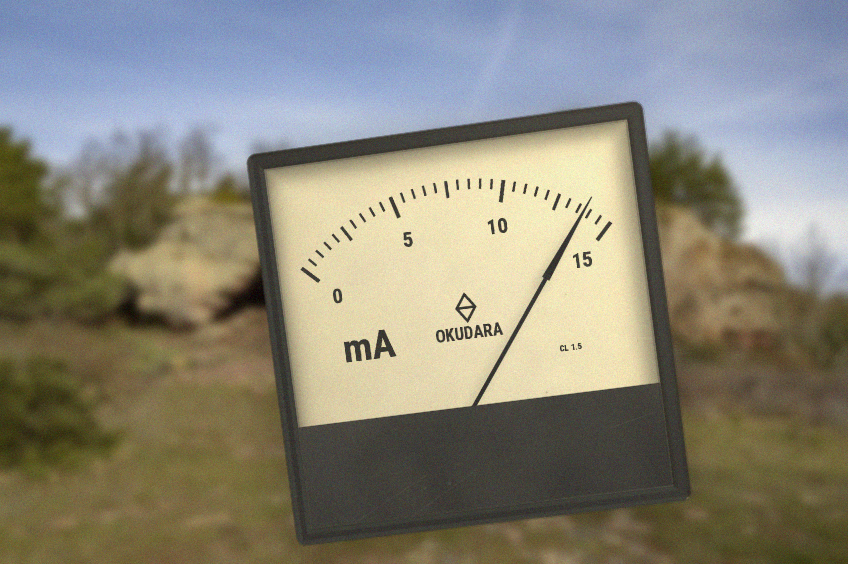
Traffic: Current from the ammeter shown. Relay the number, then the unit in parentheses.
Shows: 13.75 (mA)
